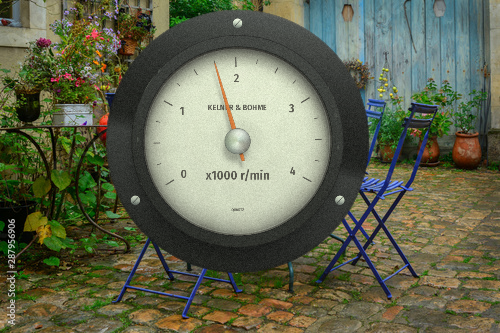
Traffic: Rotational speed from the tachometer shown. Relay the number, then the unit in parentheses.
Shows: 1750 (rpm)
